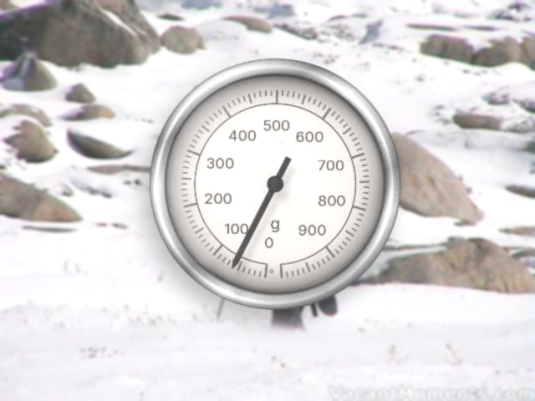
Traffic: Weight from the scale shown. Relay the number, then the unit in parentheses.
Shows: 60 (g)
